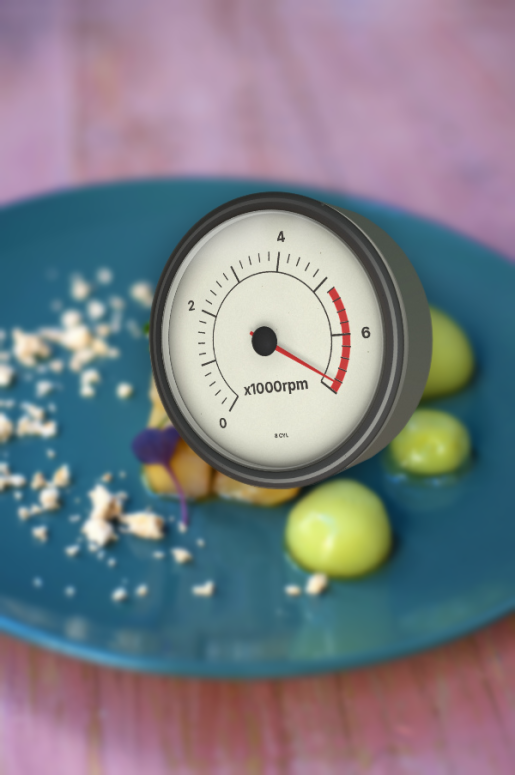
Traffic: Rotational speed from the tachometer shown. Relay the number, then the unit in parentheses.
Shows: 6800 (rpm)
